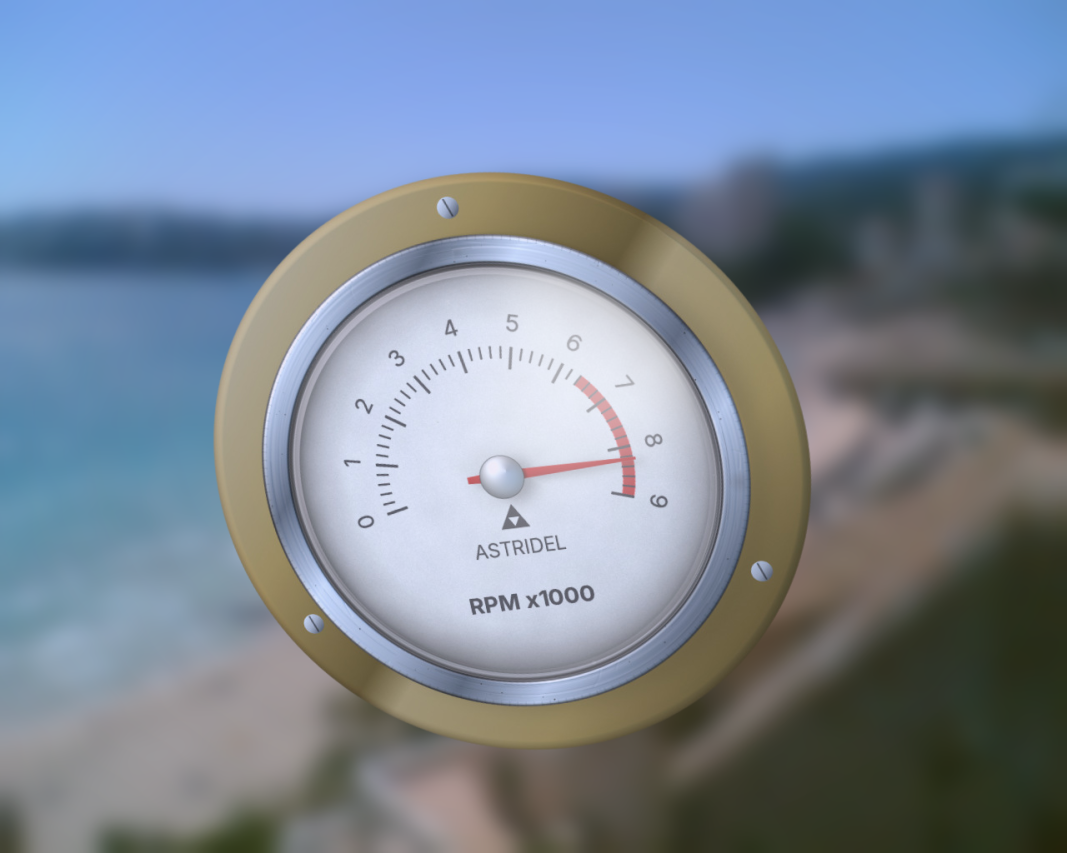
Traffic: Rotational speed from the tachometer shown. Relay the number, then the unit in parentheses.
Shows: 8200 (rpm)
